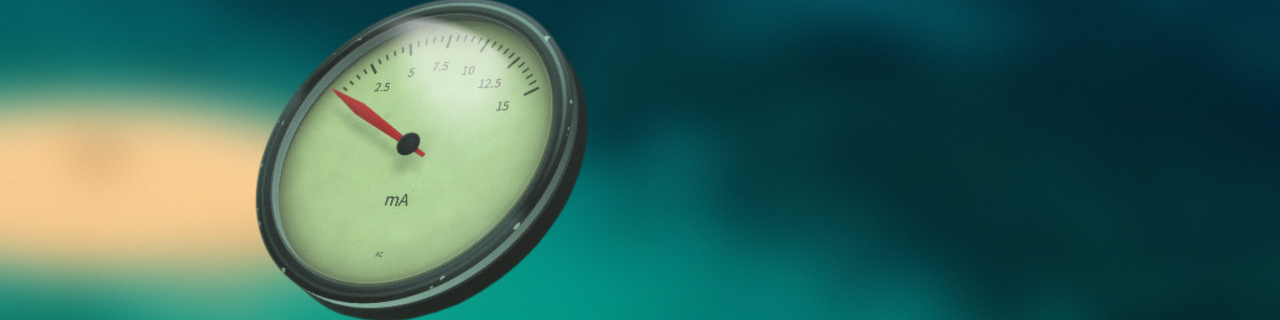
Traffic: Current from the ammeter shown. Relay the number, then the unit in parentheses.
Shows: 0 (mA)
